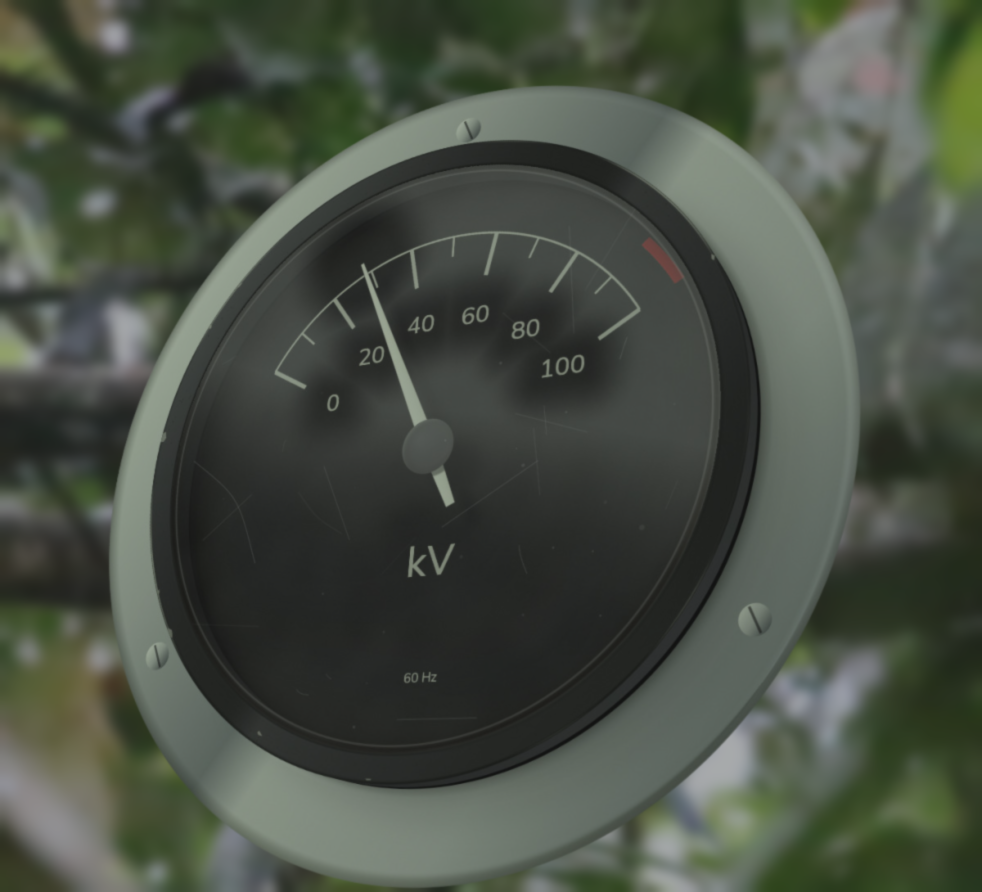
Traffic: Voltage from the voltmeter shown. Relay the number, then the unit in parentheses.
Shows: 30 (kV)
